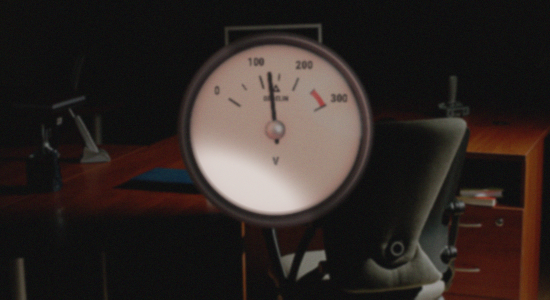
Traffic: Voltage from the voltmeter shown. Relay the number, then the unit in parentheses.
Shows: 125 (V)
